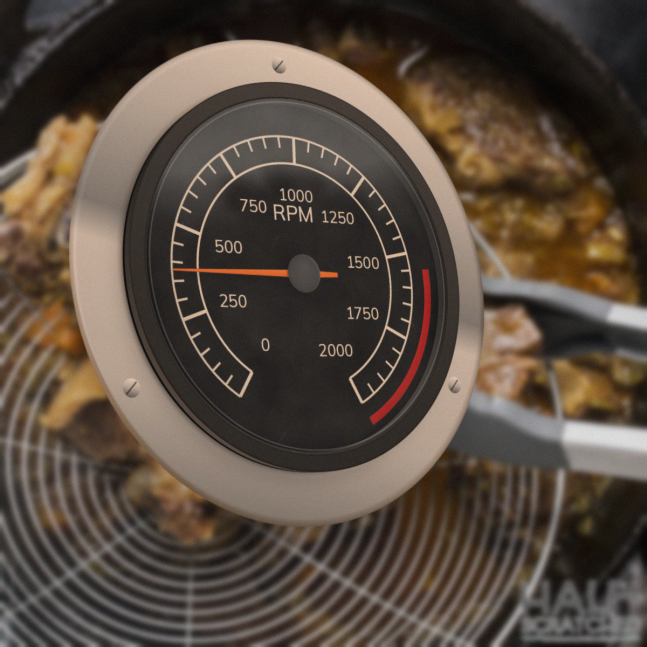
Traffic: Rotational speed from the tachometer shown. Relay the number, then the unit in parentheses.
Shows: 375 (rpm)
